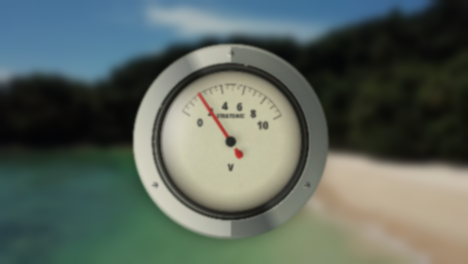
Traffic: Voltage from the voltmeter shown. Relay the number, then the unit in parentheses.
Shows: 2 (V)
